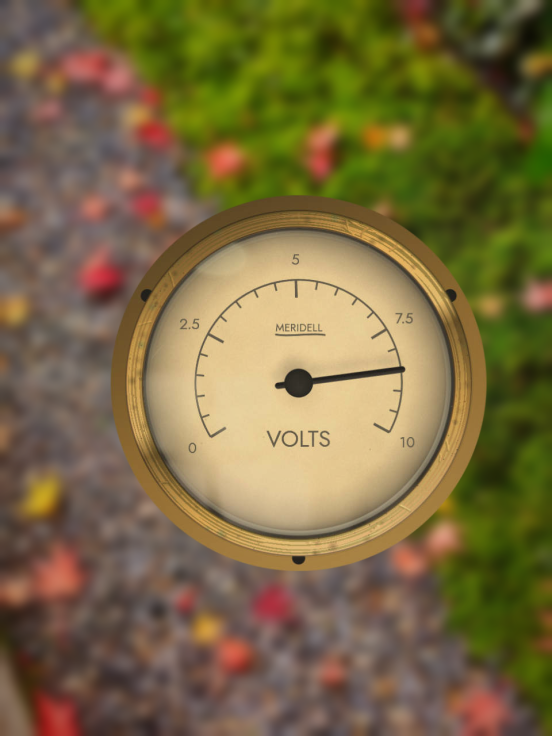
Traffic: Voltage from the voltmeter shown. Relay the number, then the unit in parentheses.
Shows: 8.5 (V)
